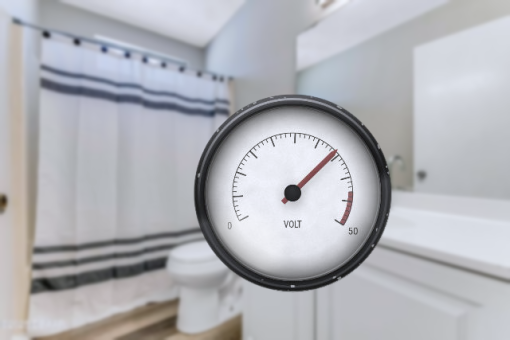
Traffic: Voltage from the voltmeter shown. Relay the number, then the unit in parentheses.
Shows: 34 (V)
